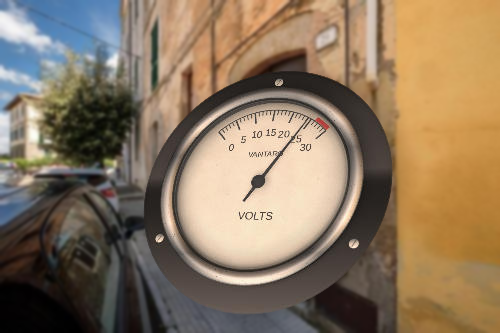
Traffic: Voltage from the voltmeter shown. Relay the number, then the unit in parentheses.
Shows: 25 (V)
